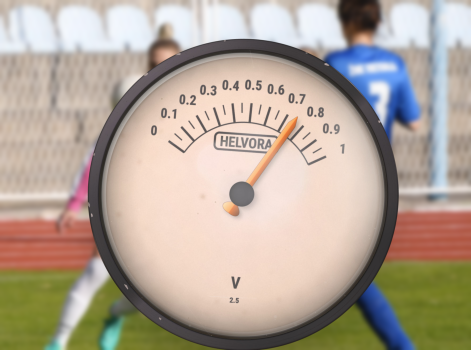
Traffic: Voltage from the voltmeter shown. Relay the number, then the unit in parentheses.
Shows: 0.75 (V)
